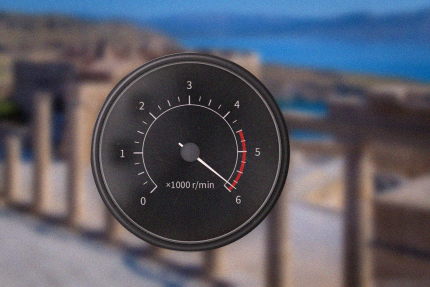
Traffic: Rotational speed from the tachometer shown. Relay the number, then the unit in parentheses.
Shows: 5875 (rpm)
